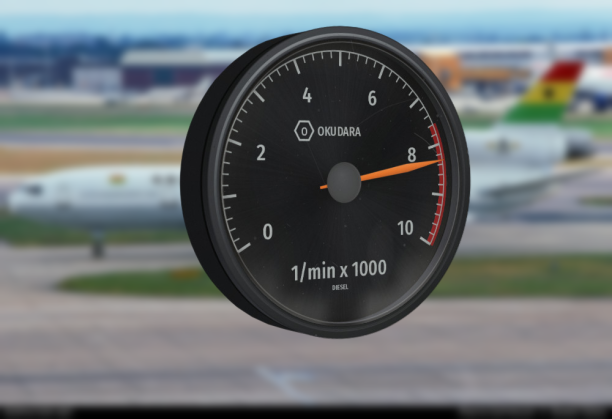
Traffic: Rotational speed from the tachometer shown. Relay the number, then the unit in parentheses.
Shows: 8300 (rpm)
